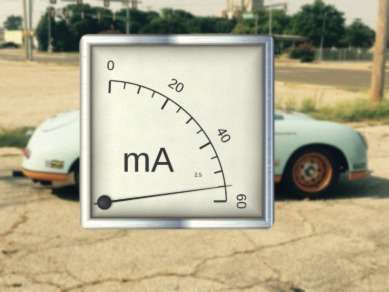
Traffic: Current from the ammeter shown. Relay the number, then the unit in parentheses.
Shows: 55 (mA)
